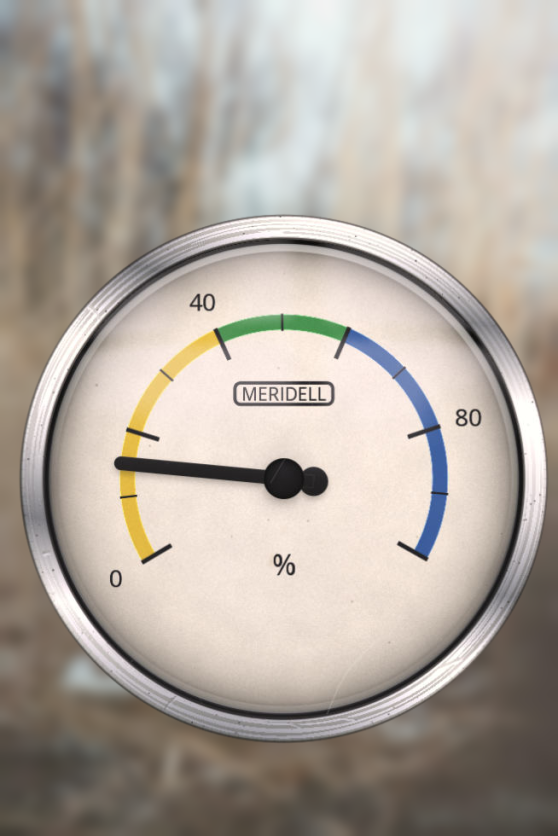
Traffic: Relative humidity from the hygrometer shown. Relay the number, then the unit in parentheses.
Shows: 15 (%)
